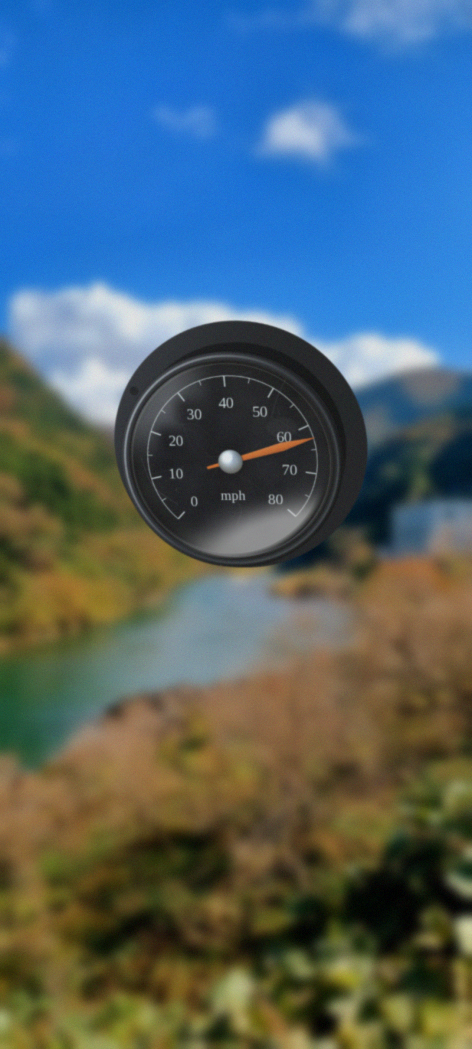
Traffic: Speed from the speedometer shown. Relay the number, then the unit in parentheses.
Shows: 62.5 (mph)
